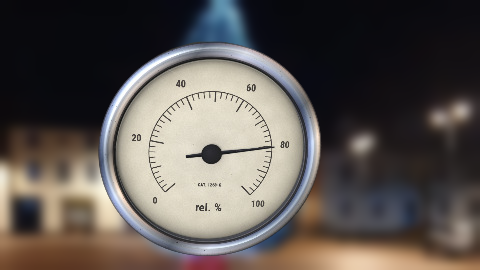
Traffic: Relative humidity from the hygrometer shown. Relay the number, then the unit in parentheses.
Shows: 80 (%)
